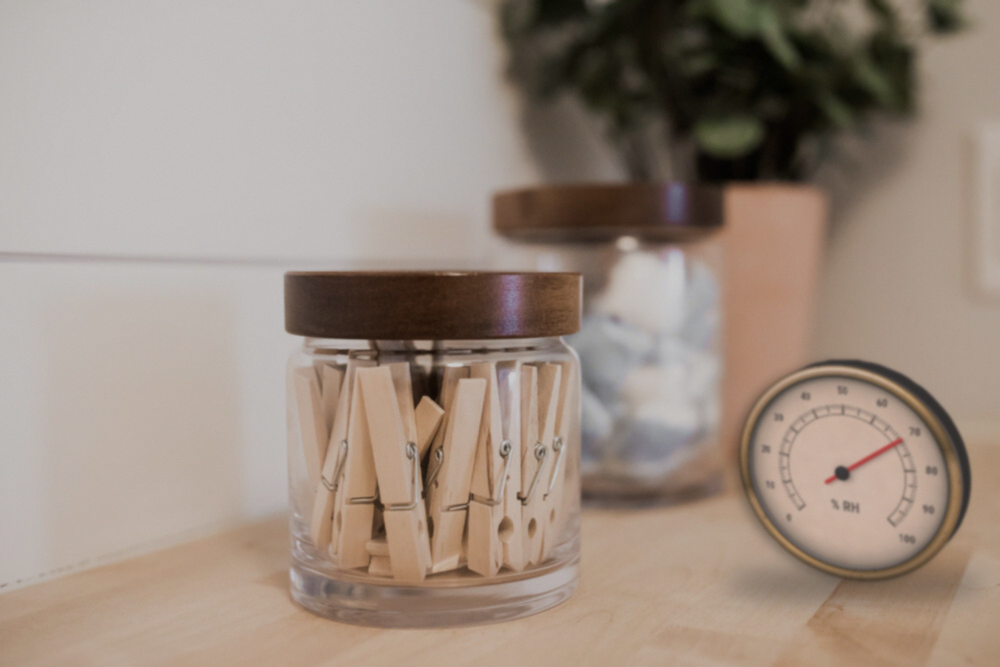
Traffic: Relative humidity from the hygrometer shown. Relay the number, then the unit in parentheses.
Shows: 70 (%)
